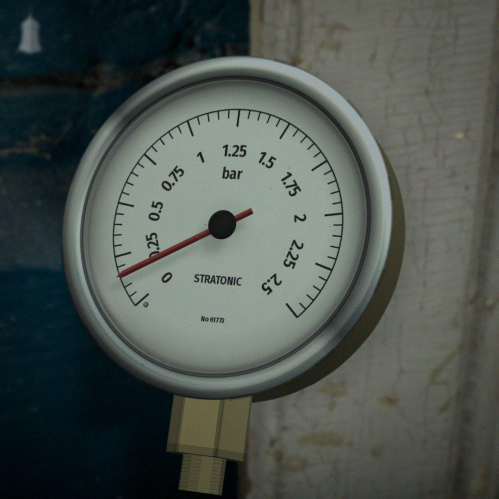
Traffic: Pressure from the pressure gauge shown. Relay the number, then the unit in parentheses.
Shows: 0.15 (bar)
